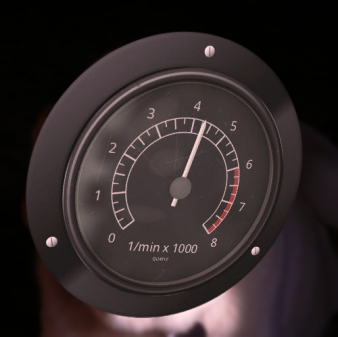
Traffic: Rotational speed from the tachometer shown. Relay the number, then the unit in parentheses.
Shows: 4250 (rpm)
